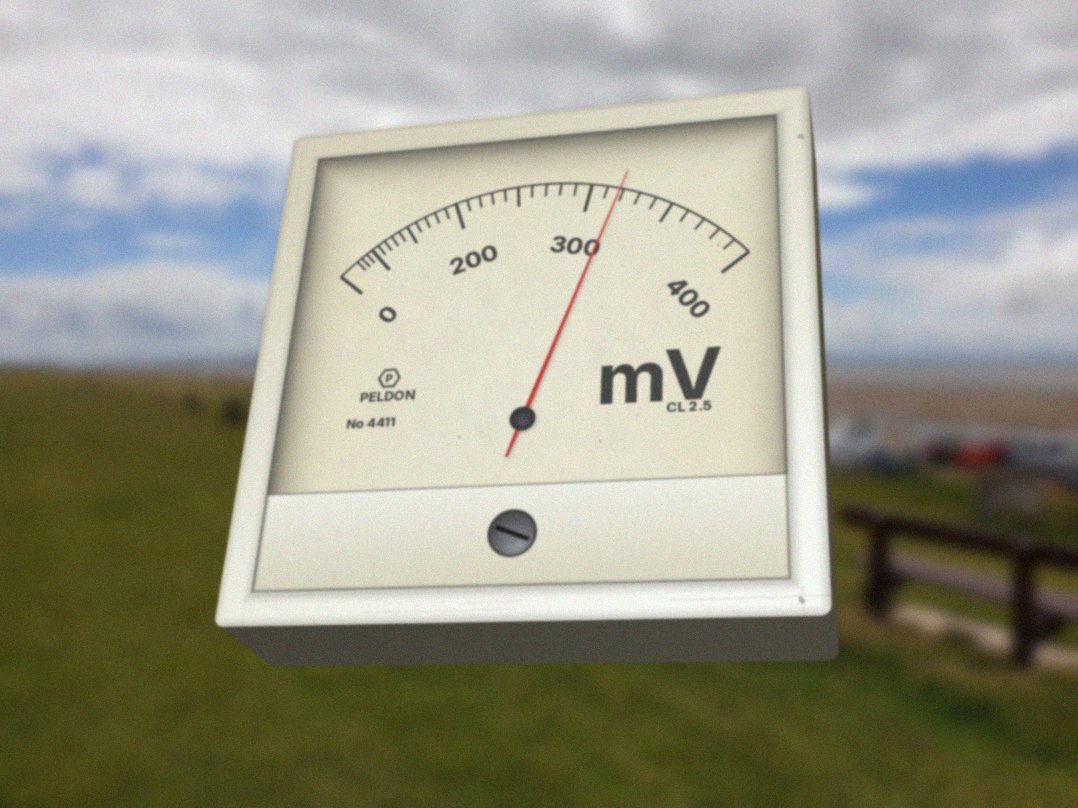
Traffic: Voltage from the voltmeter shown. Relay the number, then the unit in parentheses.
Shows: 320 (mV)
